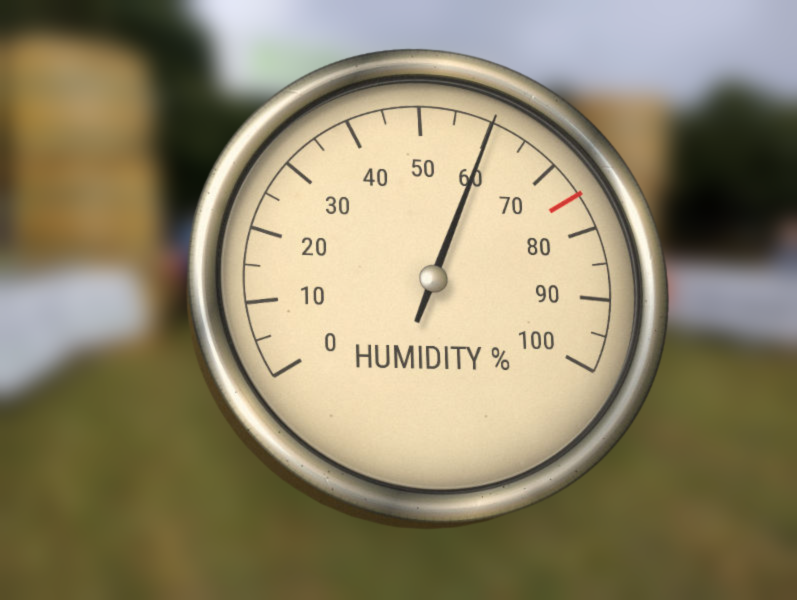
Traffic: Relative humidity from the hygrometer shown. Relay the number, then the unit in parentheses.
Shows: 60 (%)
